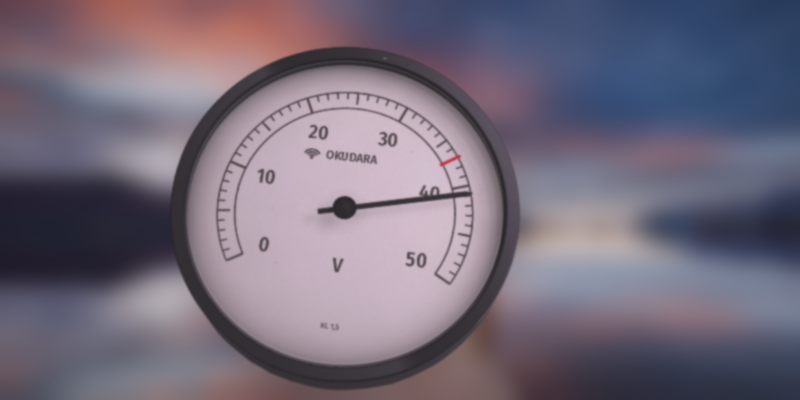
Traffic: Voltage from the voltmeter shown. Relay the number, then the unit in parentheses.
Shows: 41 (V)
